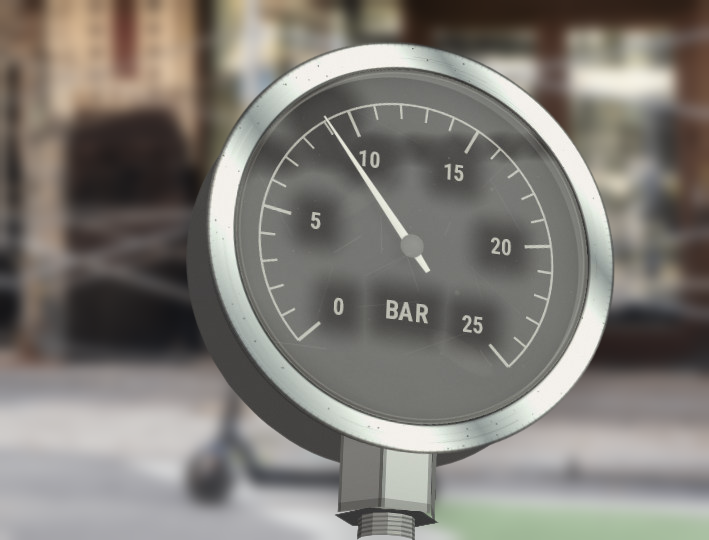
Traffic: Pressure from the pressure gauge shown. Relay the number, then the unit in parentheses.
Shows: 9 (bar)
